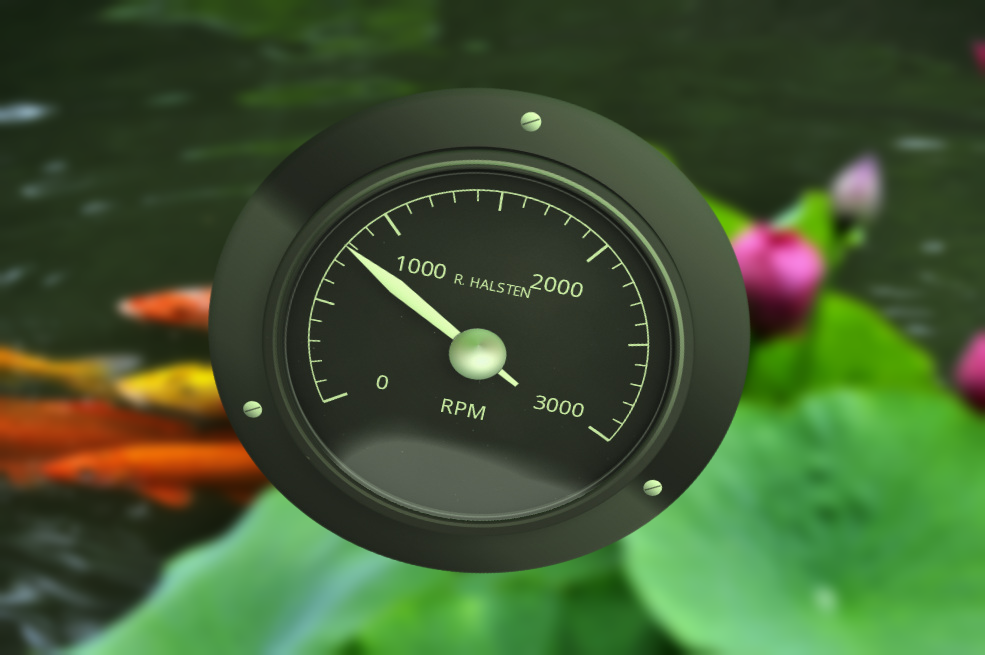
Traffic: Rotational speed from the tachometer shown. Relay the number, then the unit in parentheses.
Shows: 800 (rpm)
